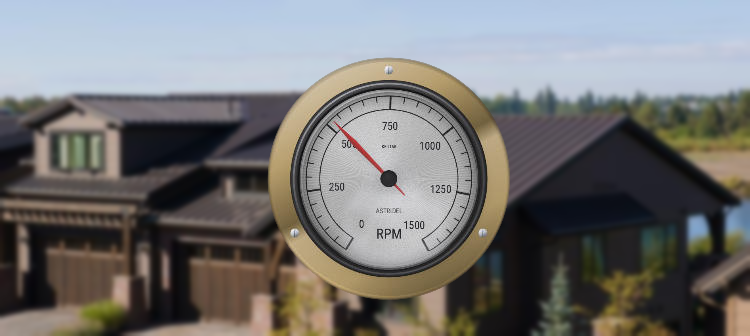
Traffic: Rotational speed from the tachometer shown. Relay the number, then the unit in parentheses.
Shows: 525 (rpm)
